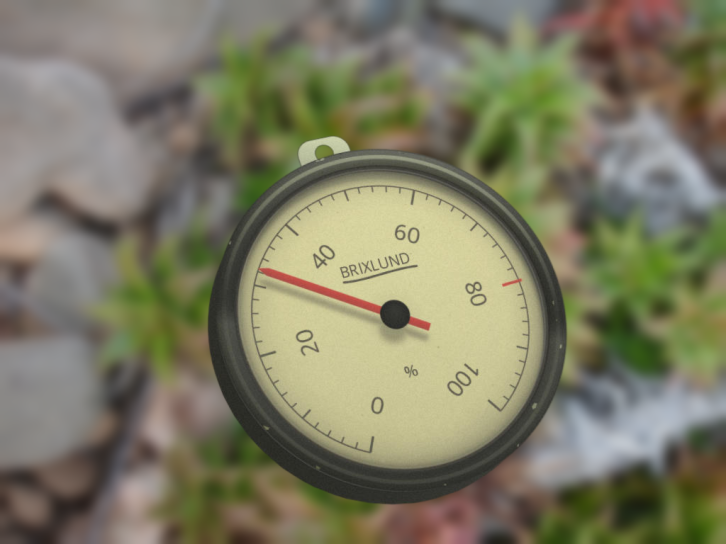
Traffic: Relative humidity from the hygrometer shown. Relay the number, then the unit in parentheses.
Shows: 32 (%)
